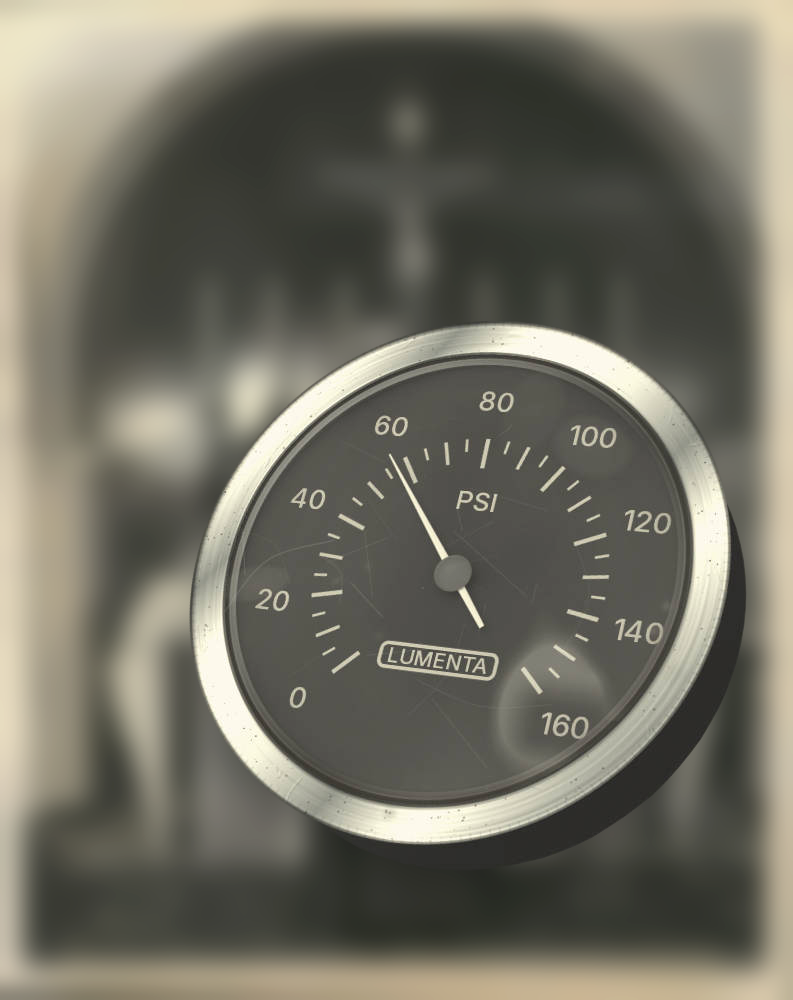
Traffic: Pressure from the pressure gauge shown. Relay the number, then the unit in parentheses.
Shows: 57.5 (psi)
